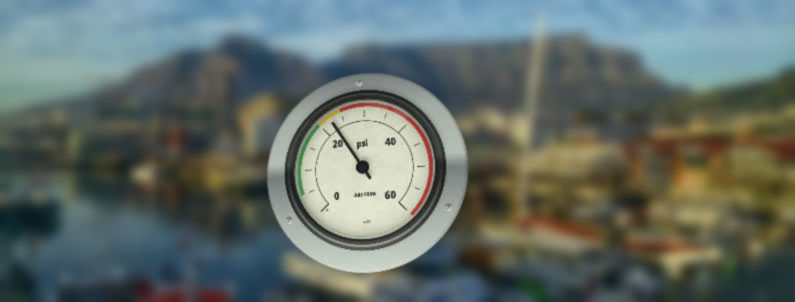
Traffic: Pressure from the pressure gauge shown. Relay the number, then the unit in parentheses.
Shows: 22.5 (psi)
